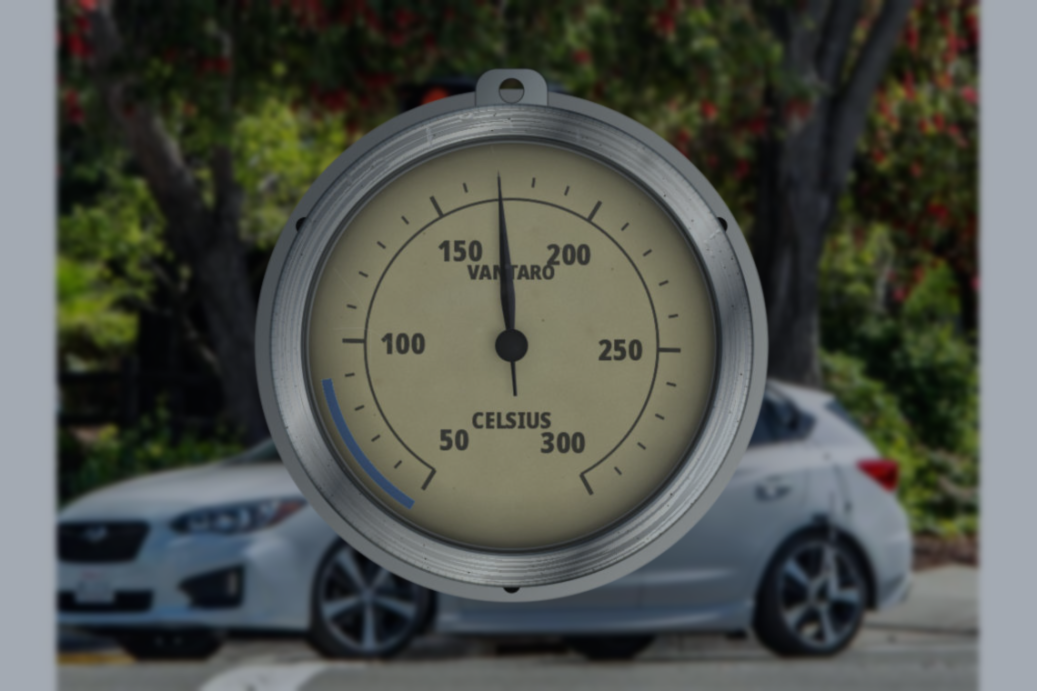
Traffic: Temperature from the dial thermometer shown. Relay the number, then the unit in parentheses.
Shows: 170 (°C)
